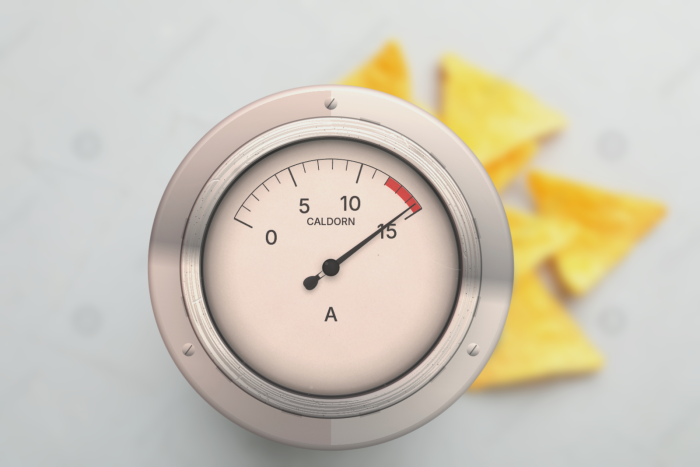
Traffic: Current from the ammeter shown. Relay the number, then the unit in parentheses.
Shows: 14.5 (A)
